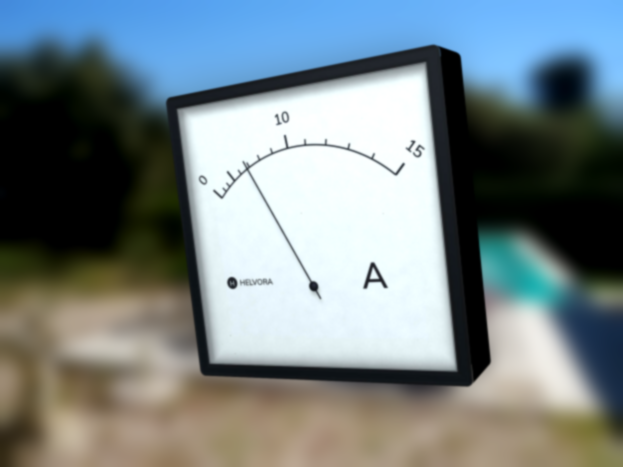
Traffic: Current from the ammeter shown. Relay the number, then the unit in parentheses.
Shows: 7 (A)
